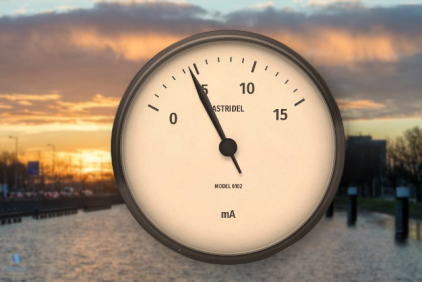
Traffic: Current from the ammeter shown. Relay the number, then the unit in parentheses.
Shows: 4.5 (mA)
